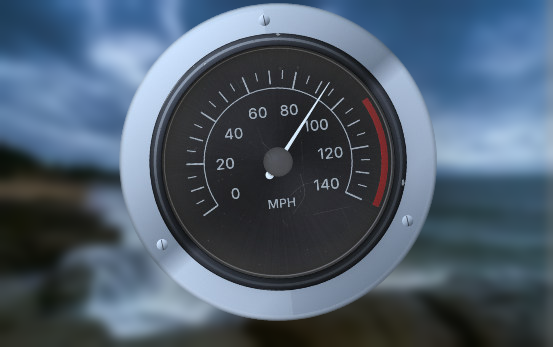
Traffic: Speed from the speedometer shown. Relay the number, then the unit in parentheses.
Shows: 92.5 (mph)
